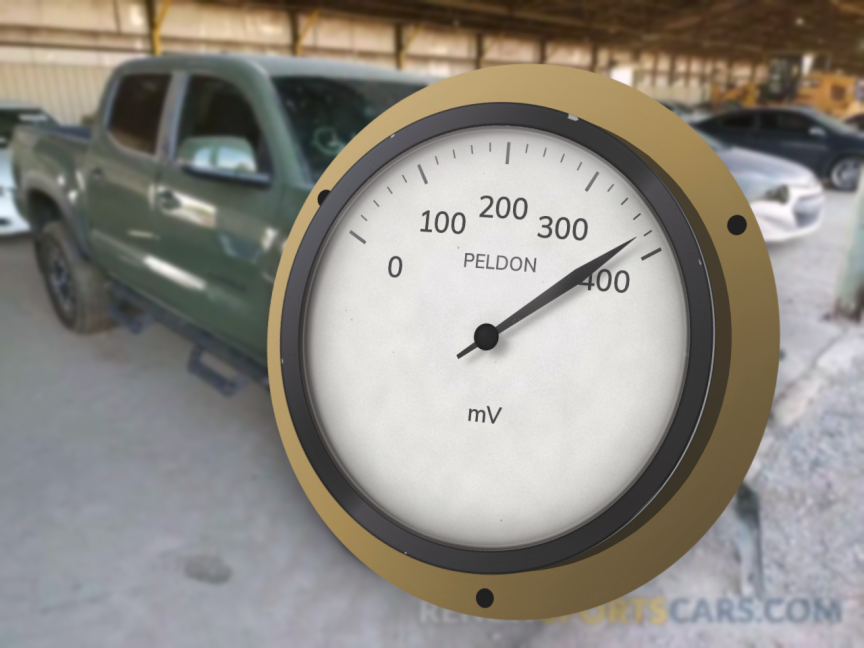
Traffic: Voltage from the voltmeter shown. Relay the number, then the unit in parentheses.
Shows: 380 (mV)
